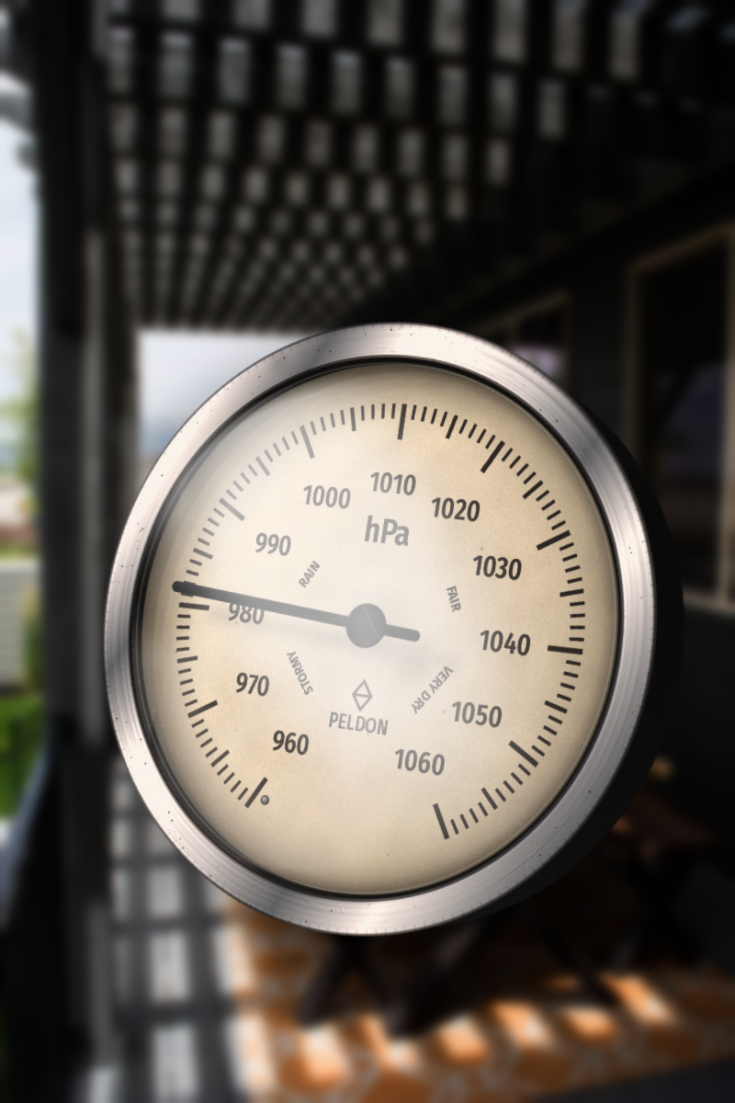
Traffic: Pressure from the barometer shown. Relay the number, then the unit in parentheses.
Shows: 981.5 (hPa)
